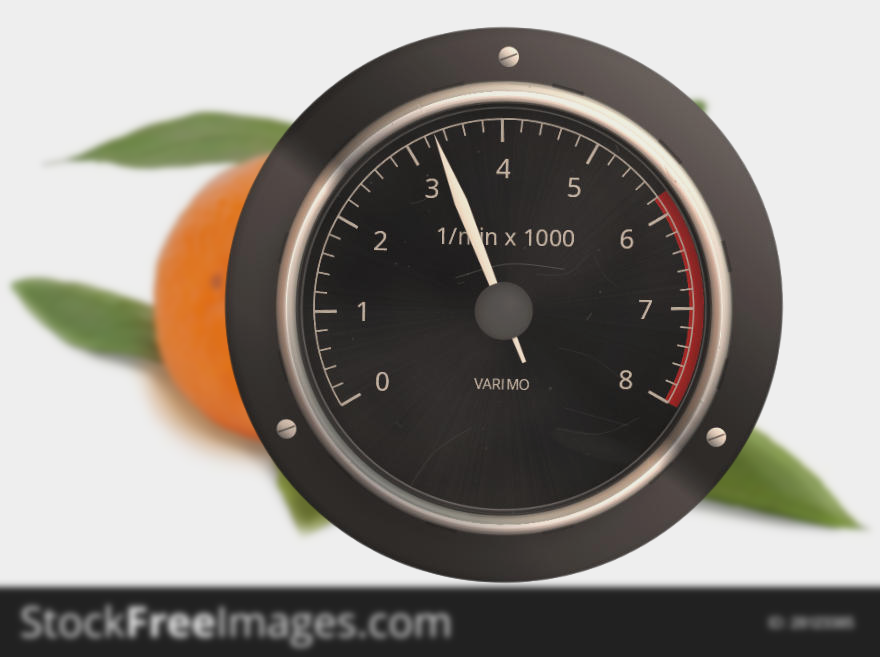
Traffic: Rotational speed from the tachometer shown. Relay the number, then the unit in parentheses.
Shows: 3300 (rpm)
